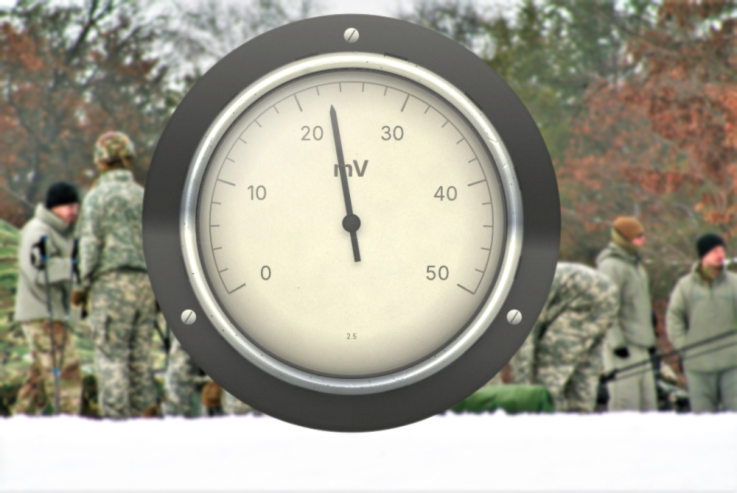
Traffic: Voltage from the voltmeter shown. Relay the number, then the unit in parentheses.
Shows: 23 (mV)
